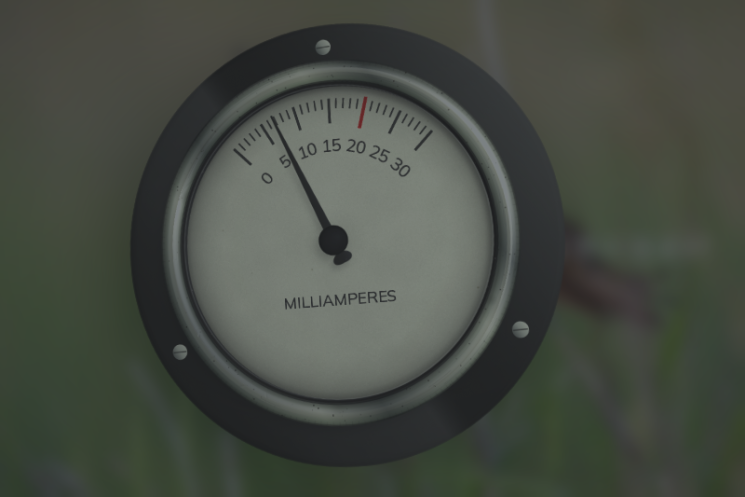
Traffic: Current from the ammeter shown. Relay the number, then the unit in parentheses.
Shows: 7 (mA)
